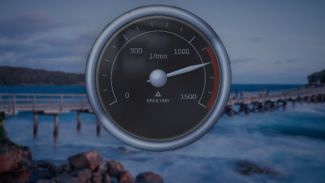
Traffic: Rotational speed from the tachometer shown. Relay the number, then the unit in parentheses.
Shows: 1200 (rpm)
